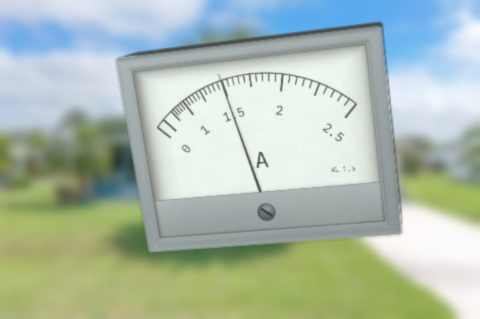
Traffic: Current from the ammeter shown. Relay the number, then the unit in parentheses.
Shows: 1.5 (A)
